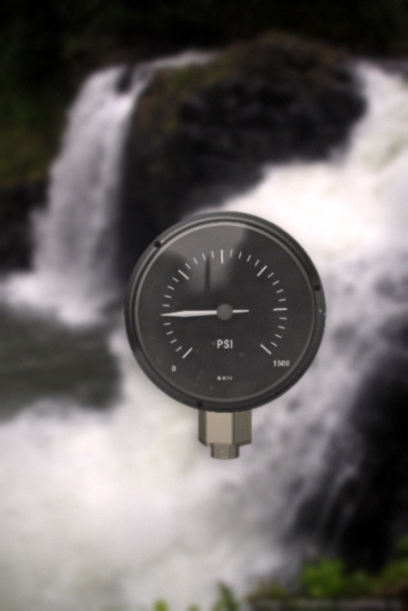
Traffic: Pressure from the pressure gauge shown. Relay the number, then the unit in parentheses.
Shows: 250 (psi)
